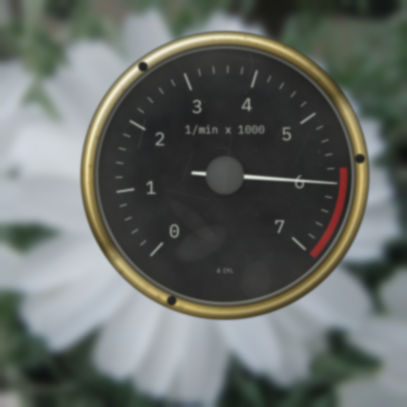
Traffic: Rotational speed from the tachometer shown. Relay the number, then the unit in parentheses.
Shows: 6000 (rpm)
